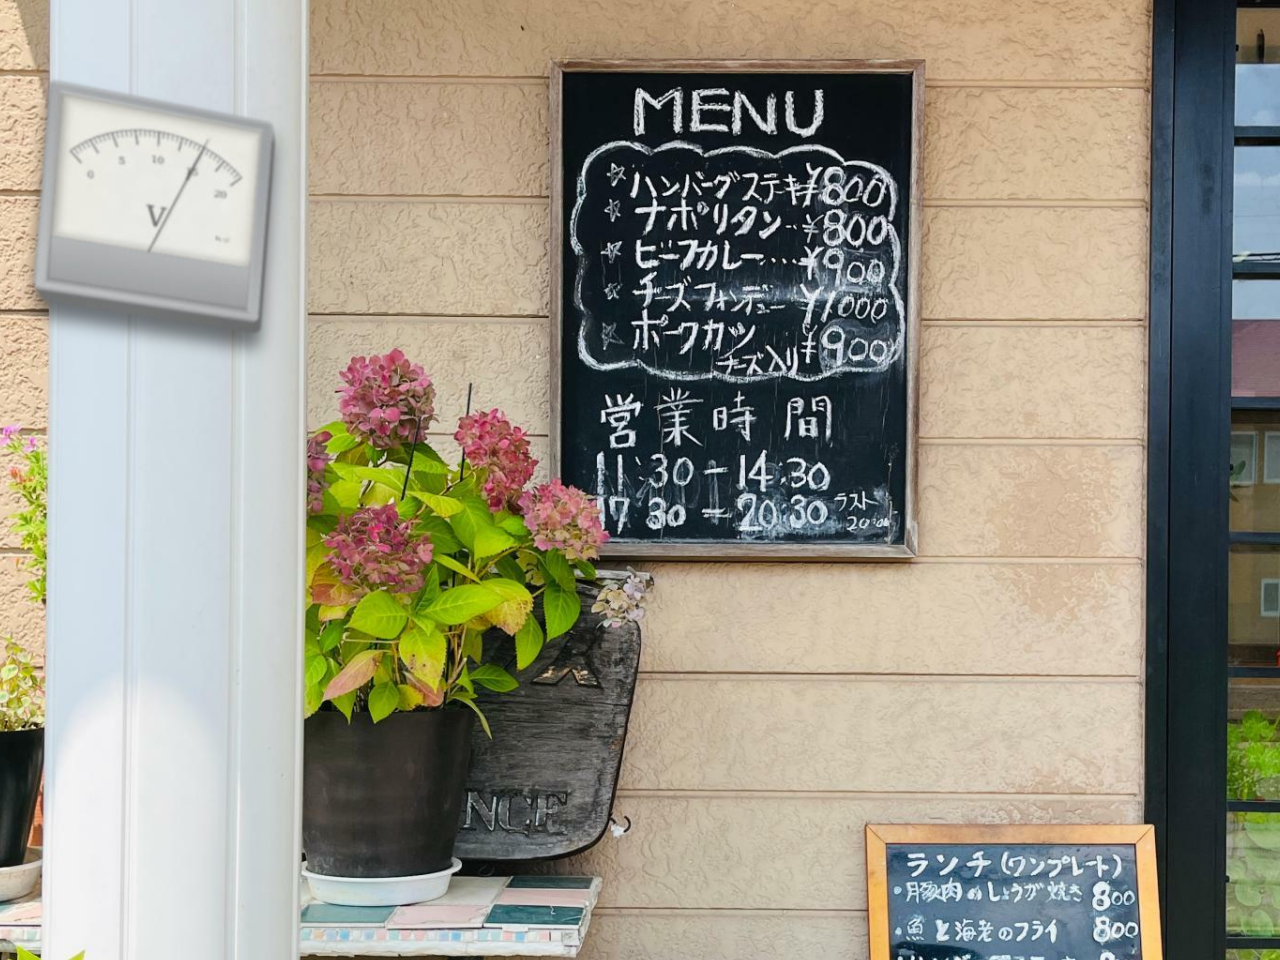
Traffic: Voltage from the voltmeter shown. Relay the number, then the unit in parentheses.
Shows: 15 (V)
